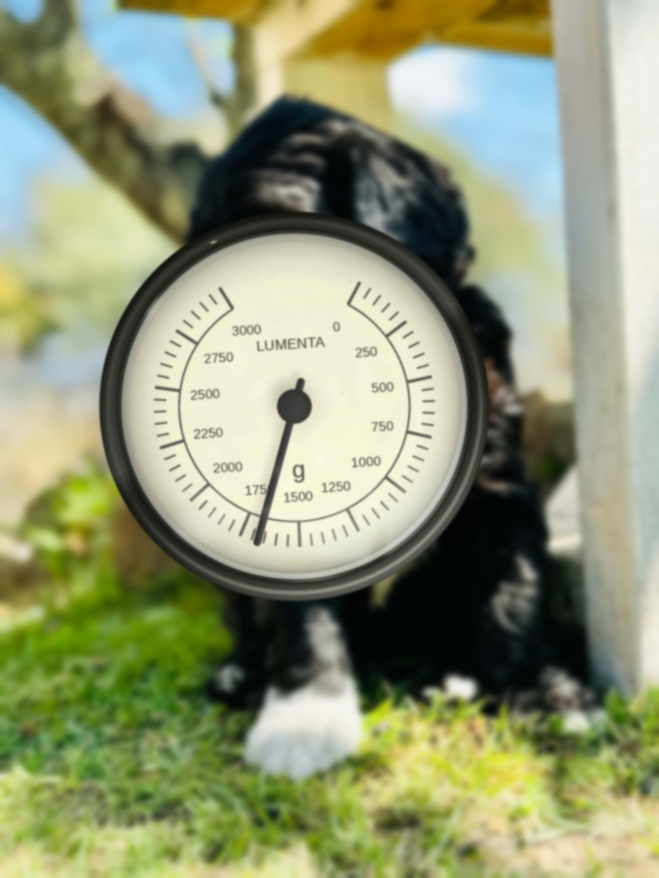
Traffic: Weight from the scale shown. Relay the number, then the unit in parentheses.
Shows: 1675 (g)
